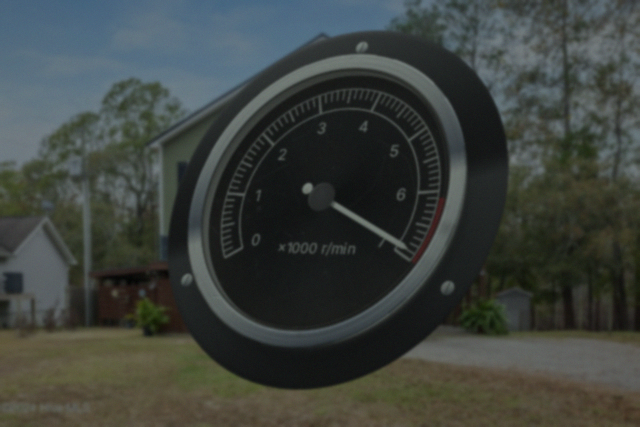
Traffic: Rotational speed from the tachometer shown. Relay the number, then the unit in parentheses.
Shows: 6900 (rpm)
